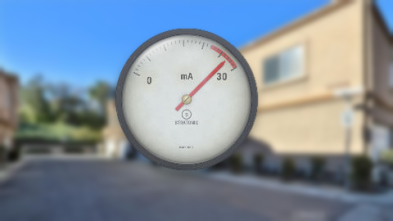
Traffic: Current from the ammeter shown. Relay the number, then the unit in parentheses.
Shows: 27 (mA)
